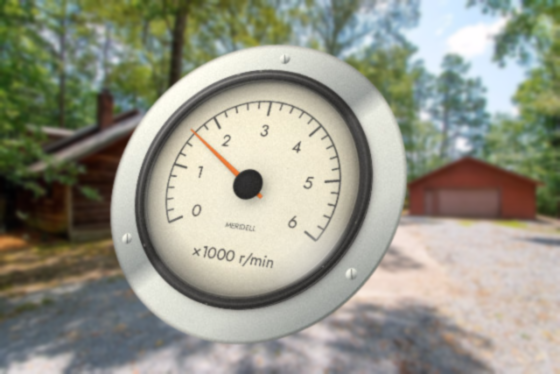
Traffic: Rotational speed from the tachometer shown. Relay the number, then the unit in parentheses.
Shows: 1600 (rpm)
